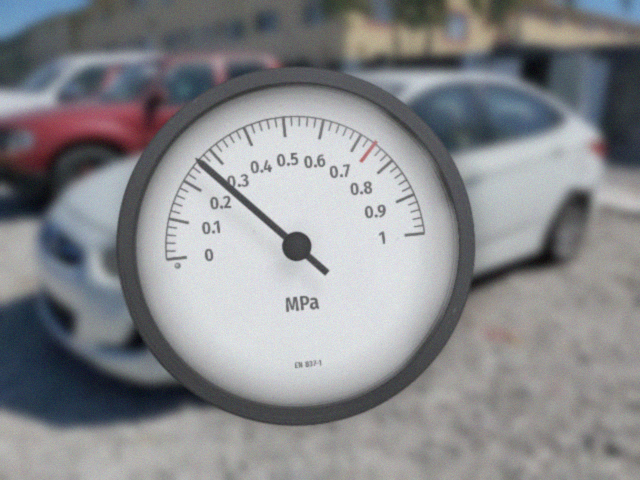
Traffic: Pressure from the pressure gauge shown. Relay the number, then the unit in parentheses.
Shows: 0.26 (MPa)
